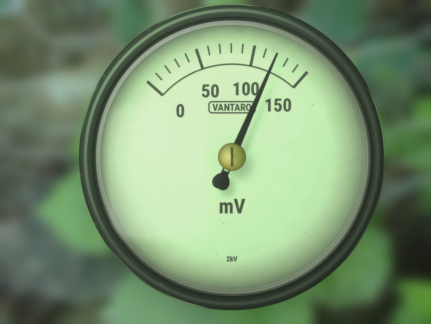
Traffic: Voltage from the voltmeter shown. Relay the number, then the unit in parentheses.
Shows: 120 (mV)
